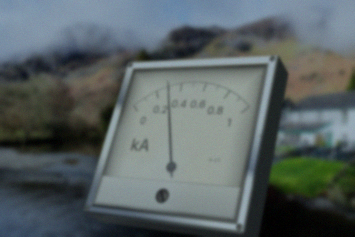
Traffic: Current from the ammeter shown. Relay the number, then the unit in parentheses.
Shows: 0.3 (kA)
